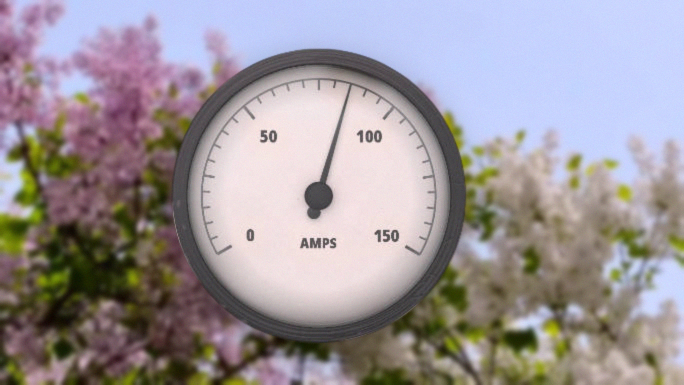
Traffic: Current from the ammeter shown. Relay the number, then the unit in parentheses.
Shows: 85 (A)
